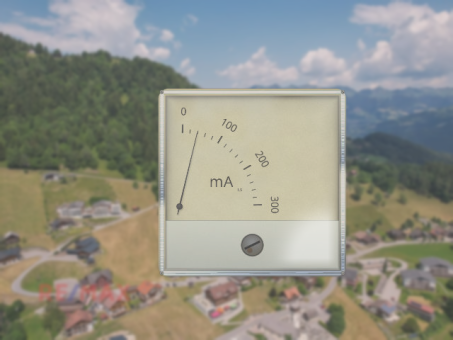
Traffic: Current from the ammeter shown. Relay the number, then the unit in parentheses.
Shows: 40 (mA)
